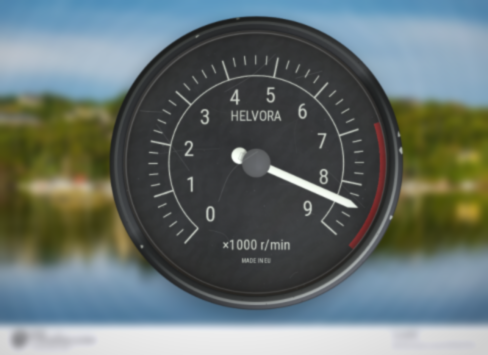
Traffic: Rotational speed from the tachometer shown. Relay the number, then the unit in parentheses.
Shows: 8400 (rpm)
